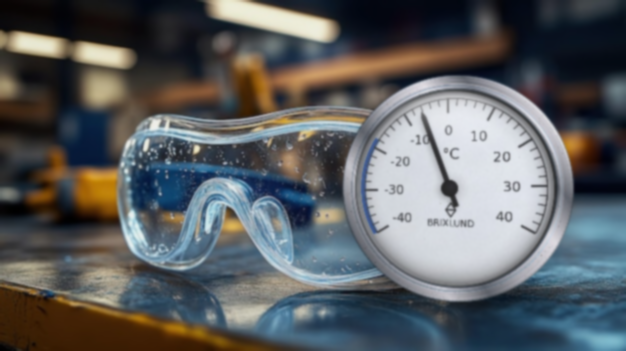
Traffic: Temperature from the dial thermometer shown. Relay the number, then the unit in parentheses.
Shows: -6 (°C)
